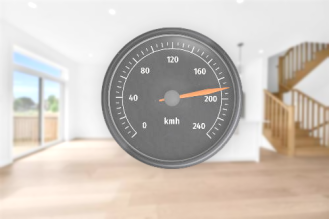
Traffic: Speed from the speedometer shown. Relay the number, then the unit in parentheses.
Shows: 190 (km/h)
